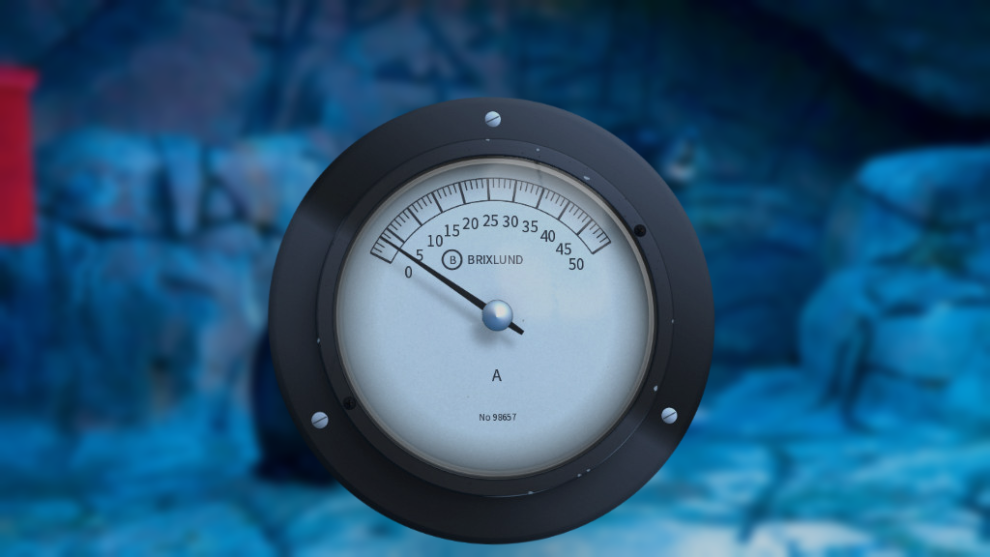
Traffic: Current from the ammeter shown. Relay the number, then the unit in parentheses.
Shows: 3 (A)
